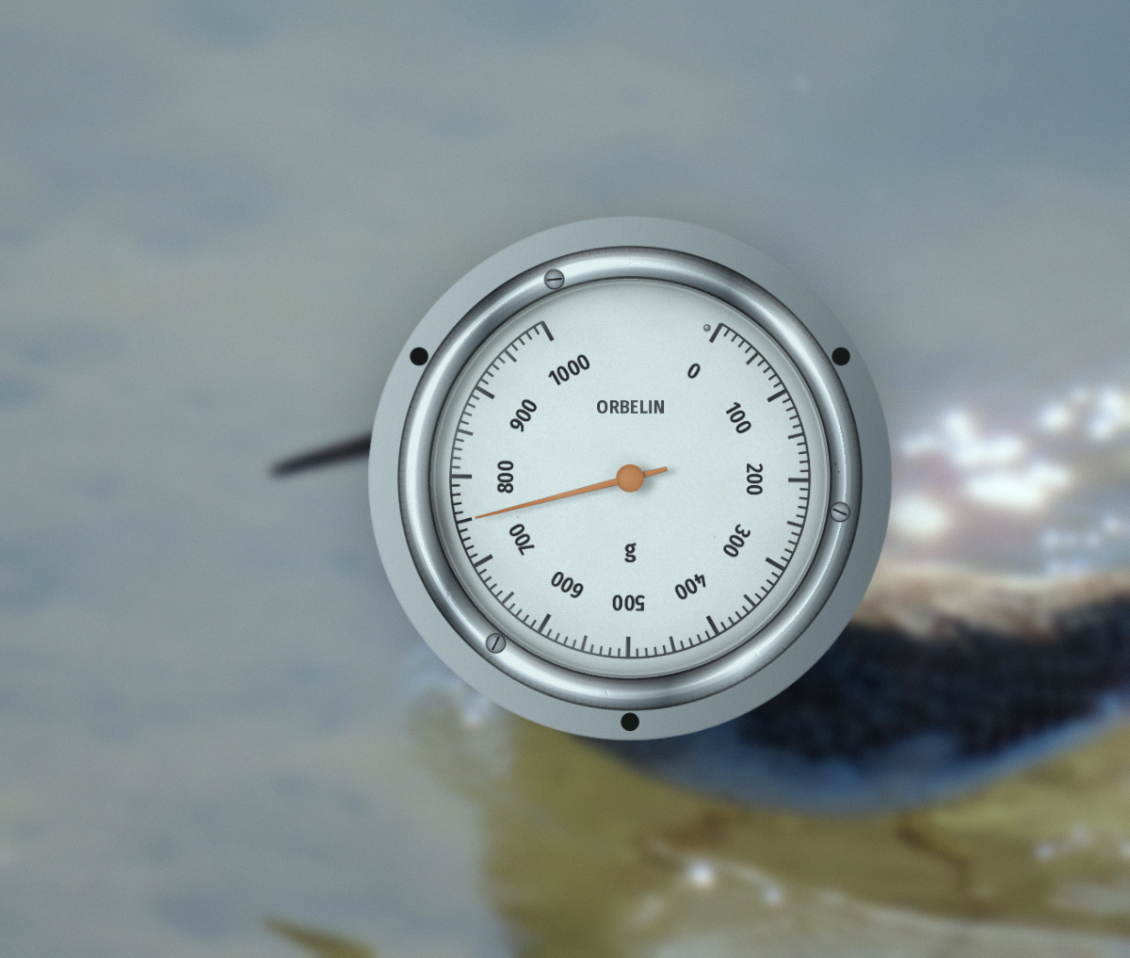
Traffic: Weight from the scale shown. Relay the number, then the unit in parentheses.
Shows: 750 (g)
